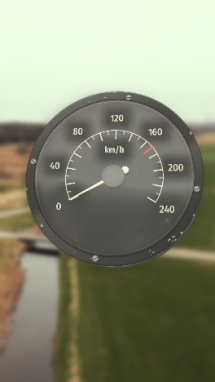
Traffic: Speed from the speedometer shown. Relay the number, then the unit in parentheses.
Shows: 0 (km/h)
